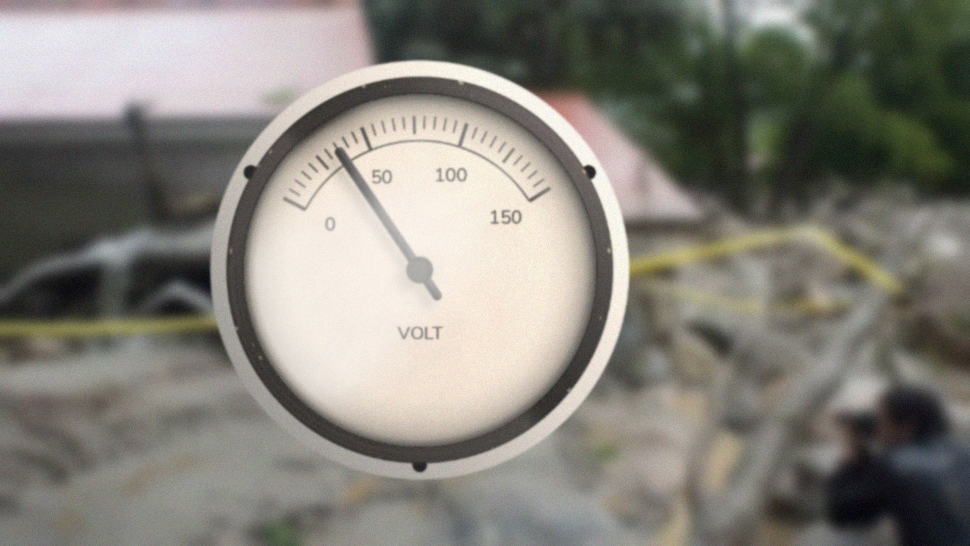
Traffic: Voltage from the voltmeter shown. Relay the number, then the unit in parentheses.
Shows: 35 (V)
